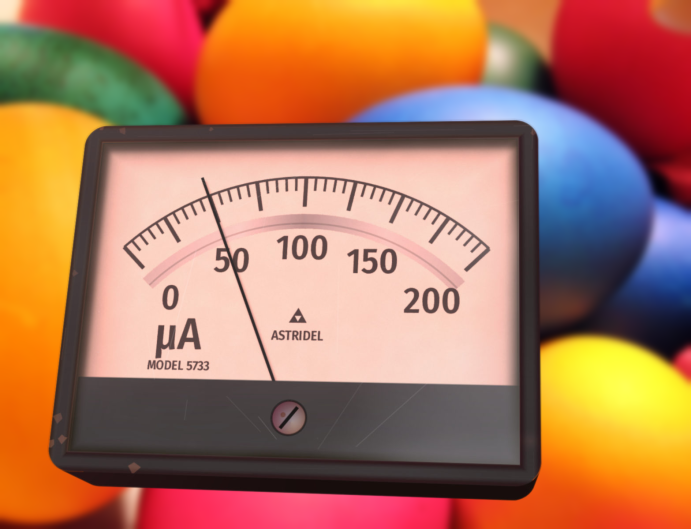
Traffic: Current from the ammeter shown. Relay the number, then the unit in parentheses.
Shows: 50 (µA)
